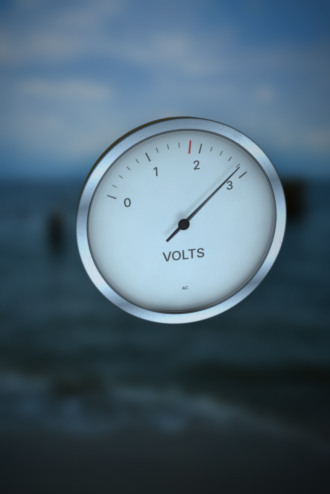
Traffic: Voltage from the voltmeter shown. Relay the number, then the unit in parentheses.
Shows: 2.8 (V)
